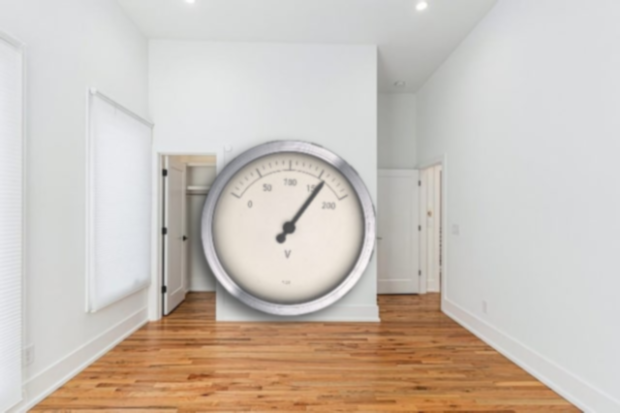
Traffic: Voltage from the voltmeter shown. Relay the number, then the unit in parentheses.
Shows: 160 (V)
